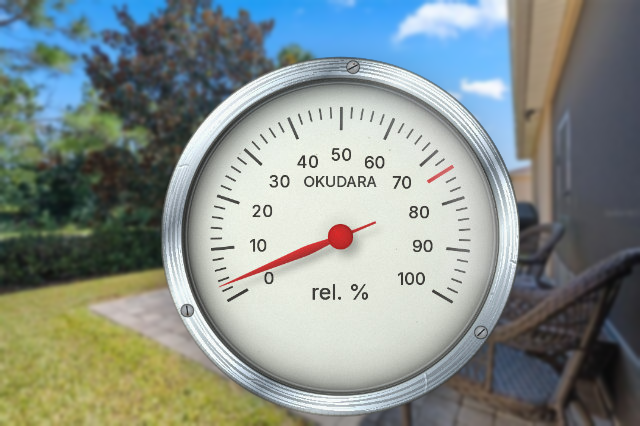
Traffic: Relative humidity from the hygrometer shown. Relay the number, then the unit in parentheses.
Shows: 3 (%)
